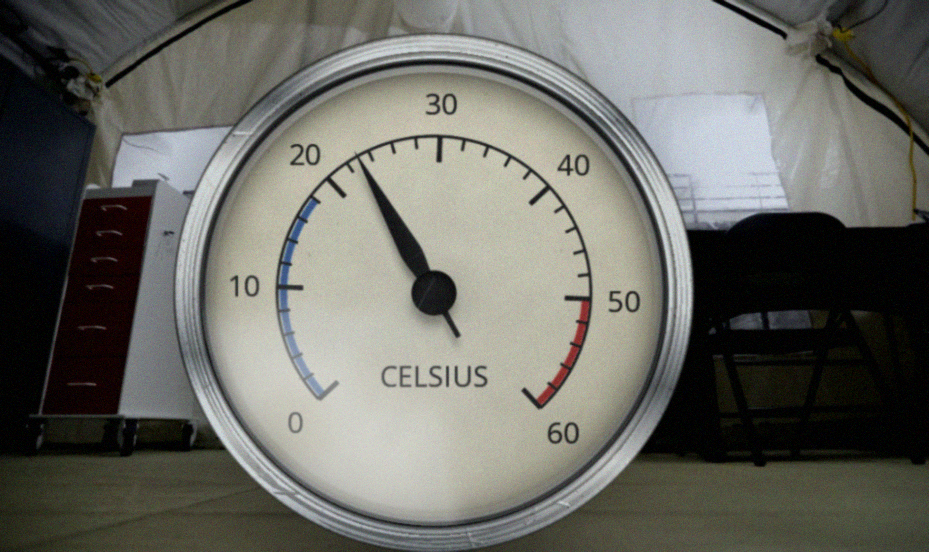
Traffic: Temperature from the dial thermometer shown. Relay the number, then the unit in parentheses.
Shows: 23 (°C)
